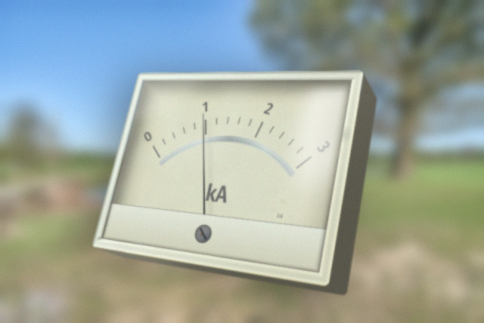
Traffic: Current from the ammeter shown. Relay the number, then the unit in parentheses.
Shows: 1 (kA)
